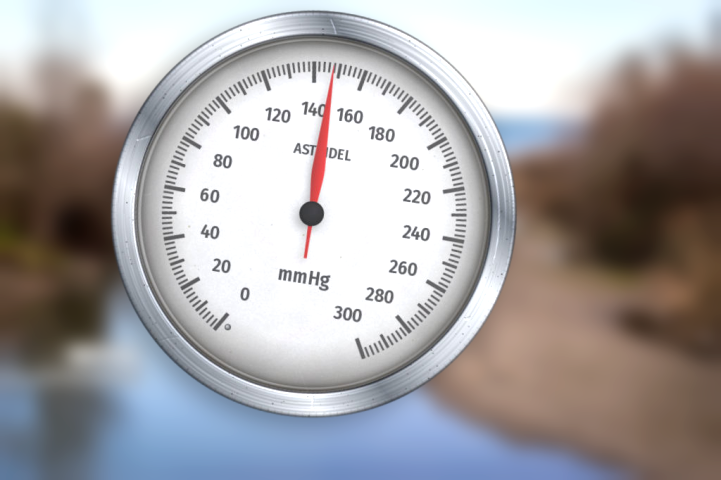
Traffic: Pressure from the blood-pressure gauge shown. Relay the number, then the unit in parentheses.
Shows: 148 (mmHg)
